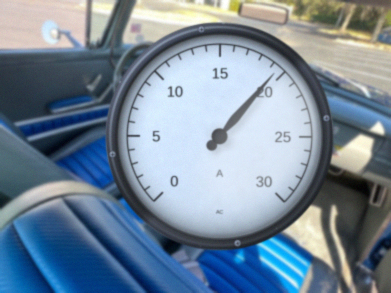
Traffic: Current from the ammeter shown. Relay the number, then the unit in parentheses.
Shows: 19.5 (A)
